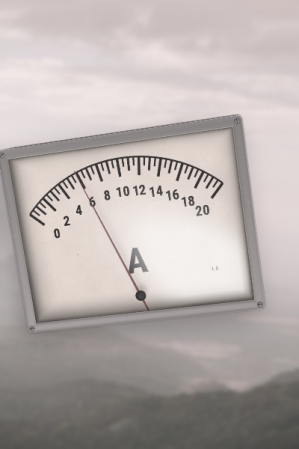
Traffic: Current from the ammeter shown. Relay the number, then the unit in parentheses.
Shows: 6 (A)
